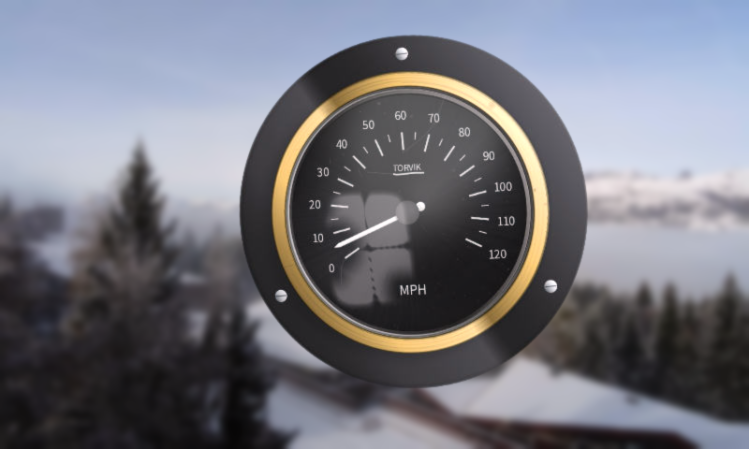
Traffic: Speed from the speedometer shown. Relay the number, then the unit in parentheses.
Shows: 5 (mph)
